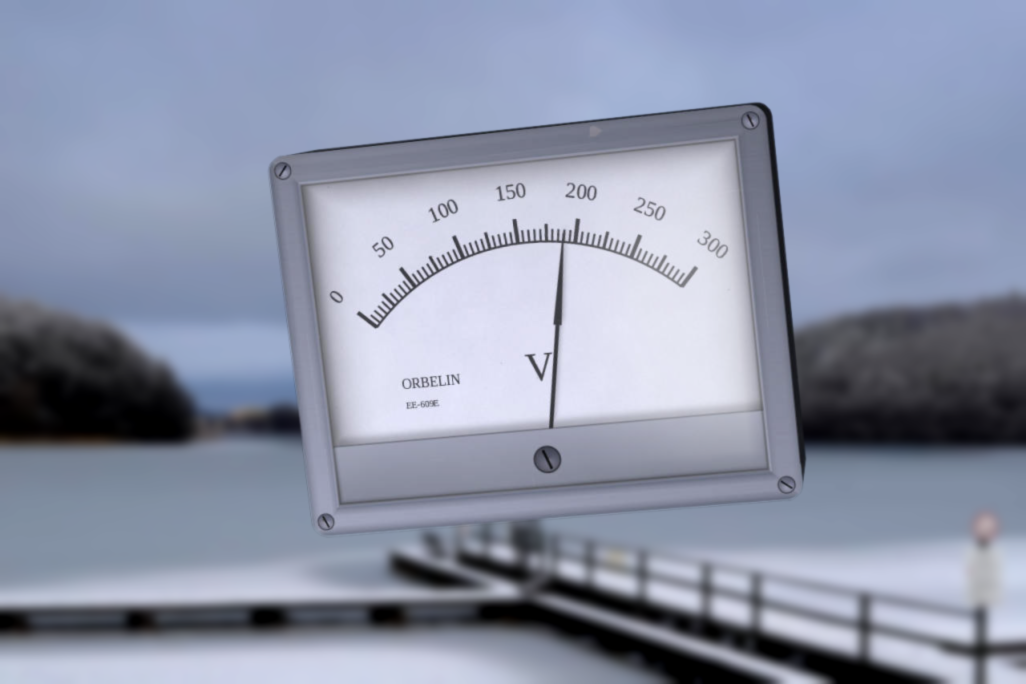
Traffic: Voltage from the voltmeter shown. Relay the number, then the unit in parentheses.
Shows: 190 (V)
